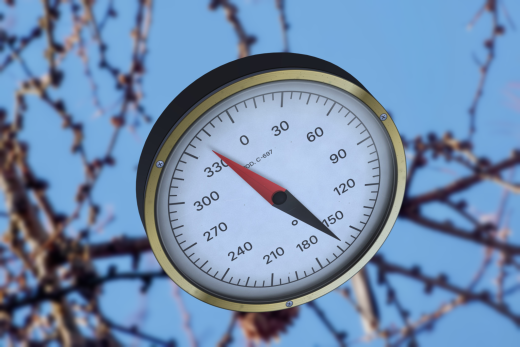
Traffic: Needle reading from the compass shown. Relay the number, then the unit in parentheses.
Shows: 340 (°)
